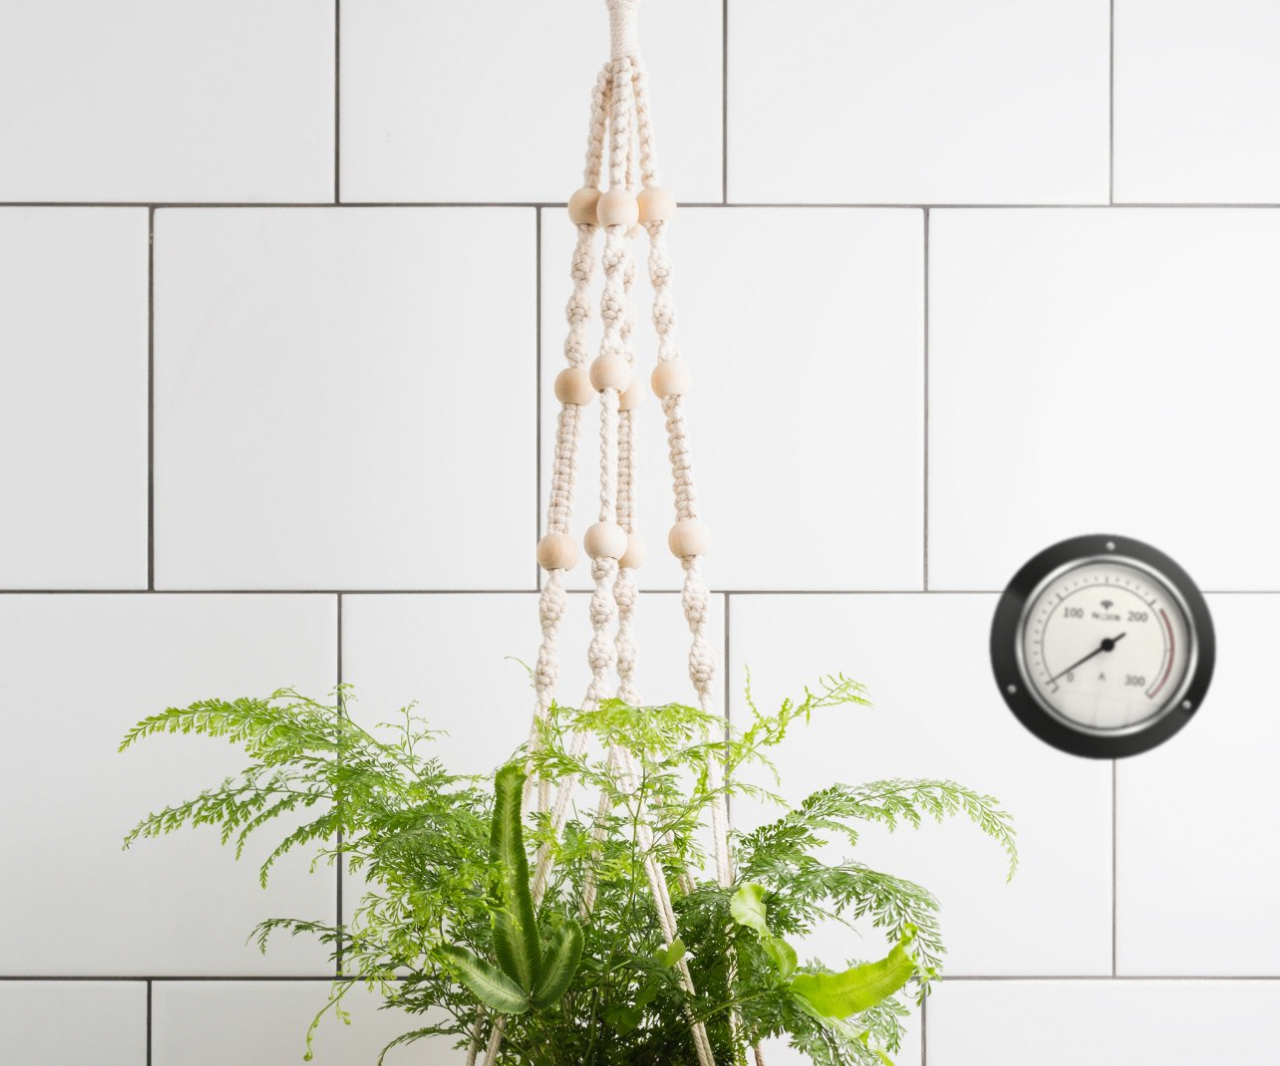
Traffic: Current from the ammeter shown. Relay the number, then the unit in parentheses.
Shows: 10 (A)
